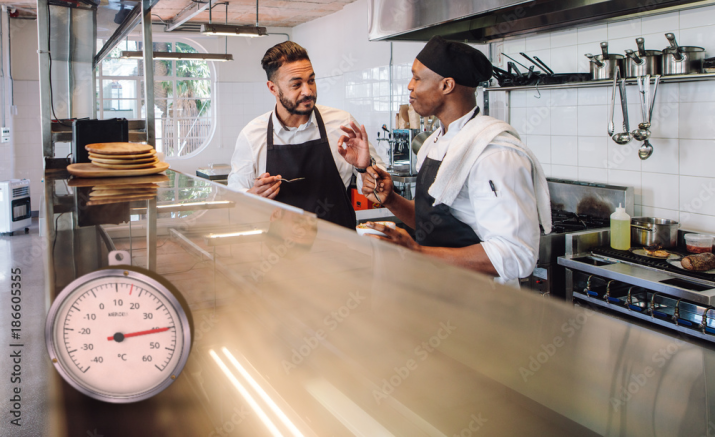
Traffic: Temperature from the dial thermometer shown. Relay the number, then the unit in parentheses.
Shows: 40 (°C)
